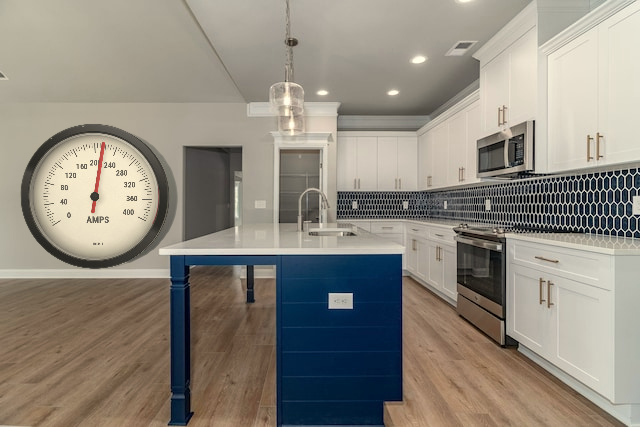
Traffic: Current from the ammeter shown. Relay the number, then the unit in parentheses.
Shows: 220 (A)
